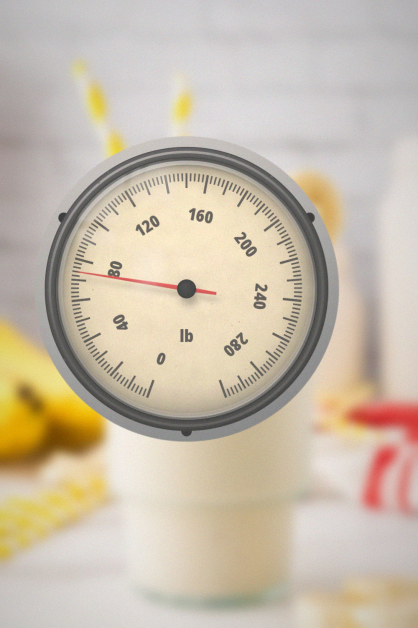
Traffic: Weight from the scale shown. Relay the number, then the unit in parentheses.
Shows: 74 (lb)
